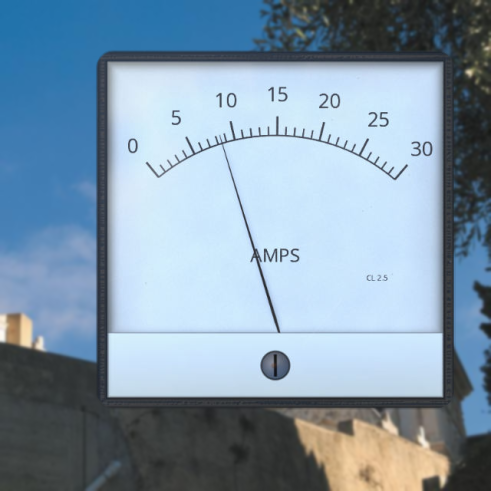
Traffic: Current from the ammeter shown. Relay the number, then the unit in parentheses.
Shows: 8.5 (A)
